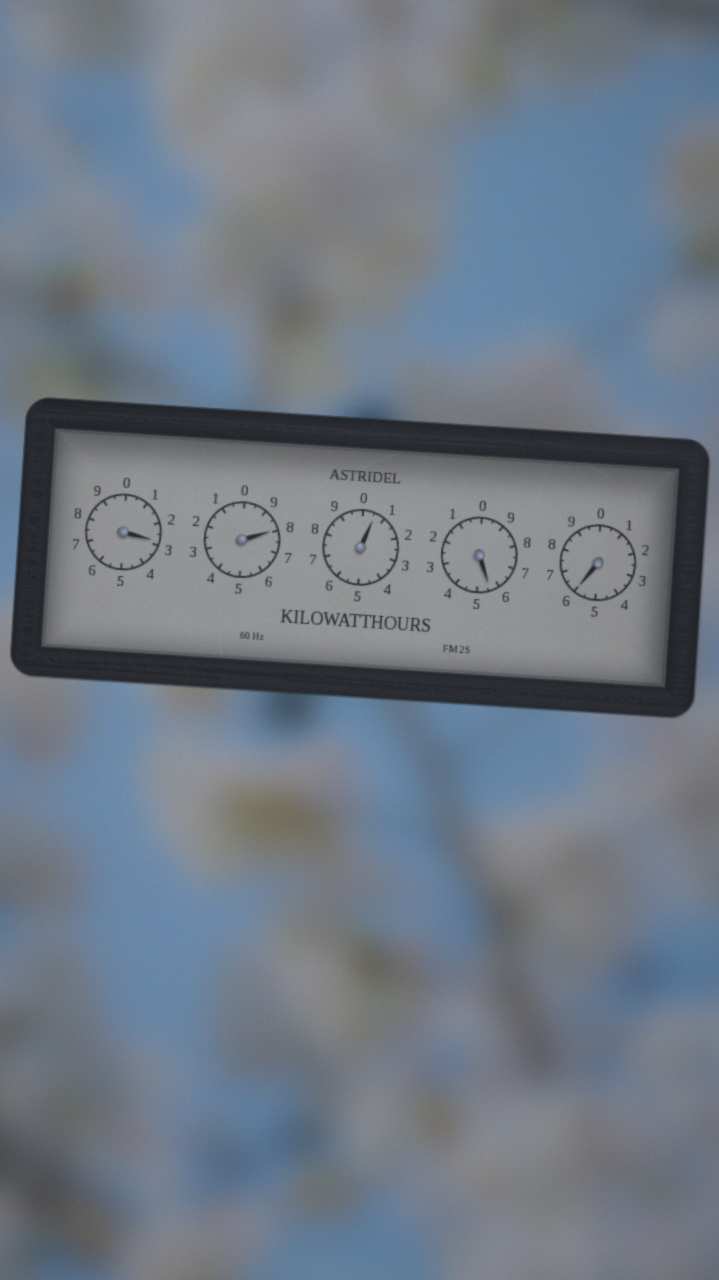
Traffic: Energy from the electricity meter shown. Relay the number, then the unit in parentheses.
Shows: 28056 (kWh)
